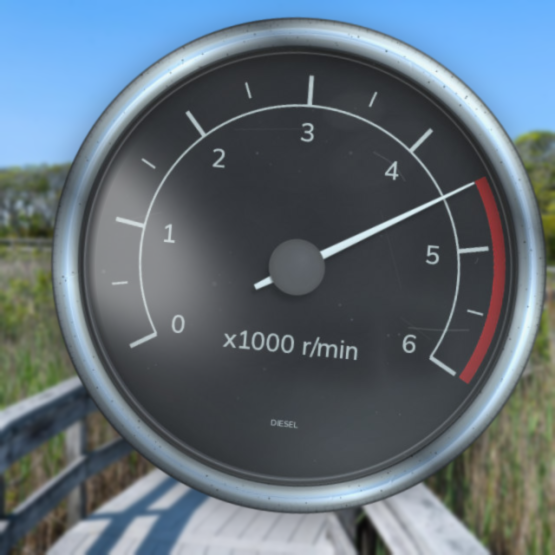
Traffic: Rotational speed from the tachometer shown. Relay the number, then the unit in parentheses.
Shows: 4500 (rpm)
